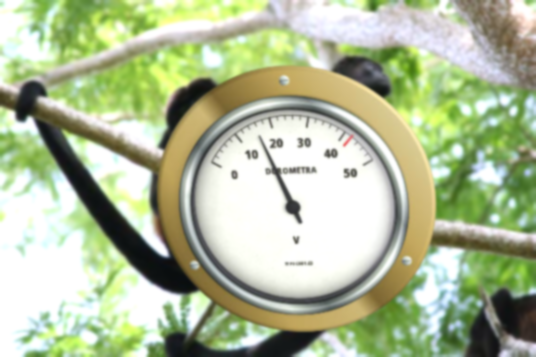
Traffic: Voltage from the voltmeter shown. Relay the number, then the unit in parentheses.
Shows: 16 (V)
